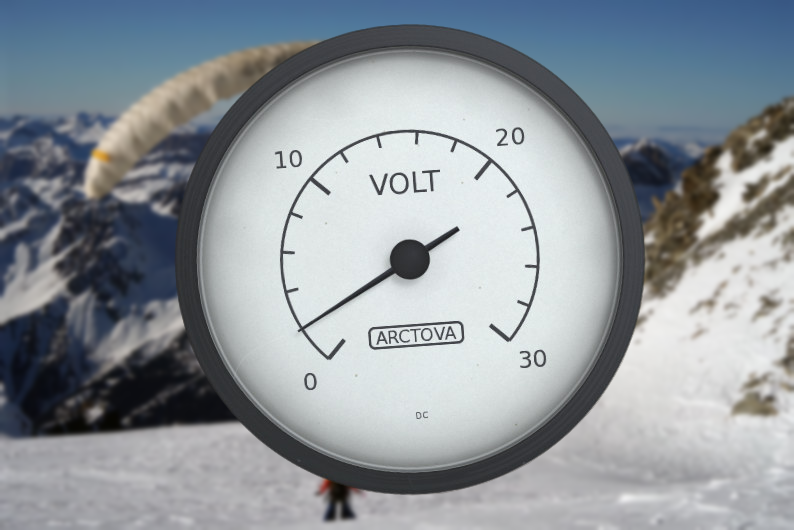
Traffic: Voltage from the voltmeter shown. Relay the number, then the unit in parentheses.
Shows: 2 (V)
